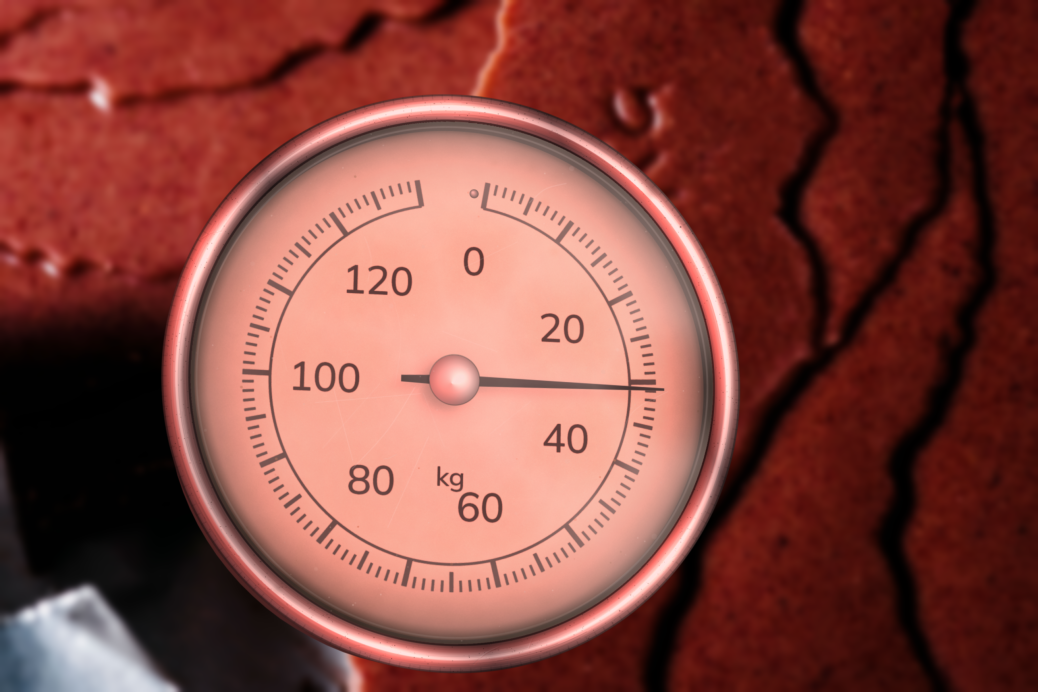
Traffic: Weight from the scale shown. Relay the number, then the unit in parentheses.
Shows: 31 (kg)
